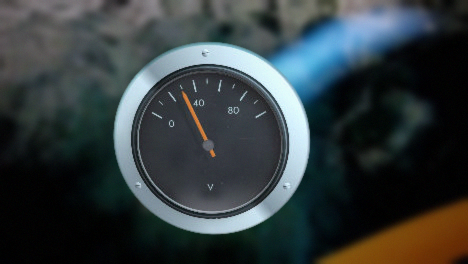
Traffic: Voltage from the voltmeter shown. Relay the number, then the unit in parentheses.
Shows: 30 (V)
